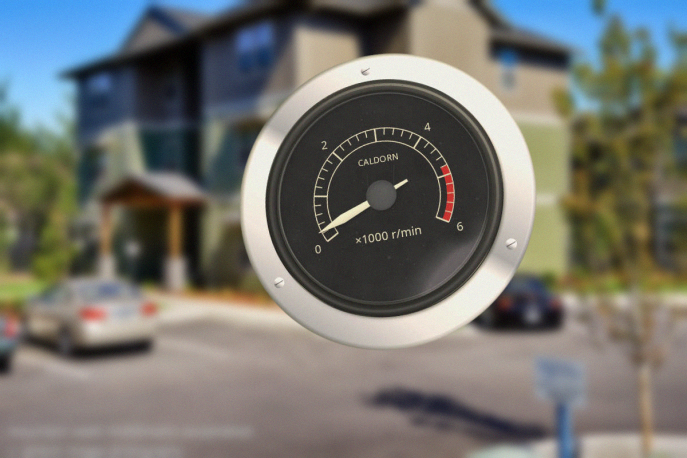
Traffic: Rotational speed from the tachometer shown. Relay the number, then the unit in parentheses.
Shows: 200 (rpm)
